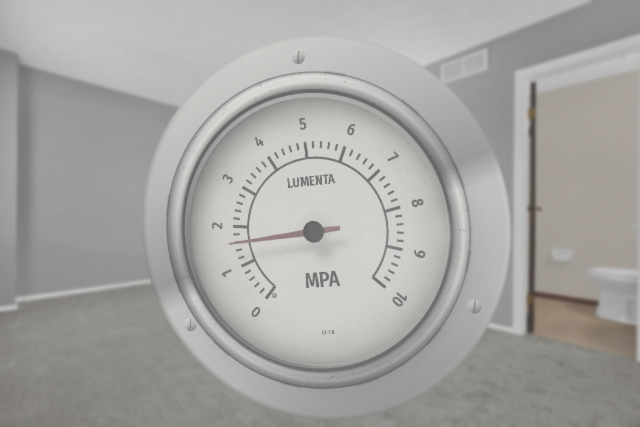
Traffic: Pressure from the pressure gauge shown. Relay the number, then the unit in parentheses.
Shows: 1.6 (MPa)
